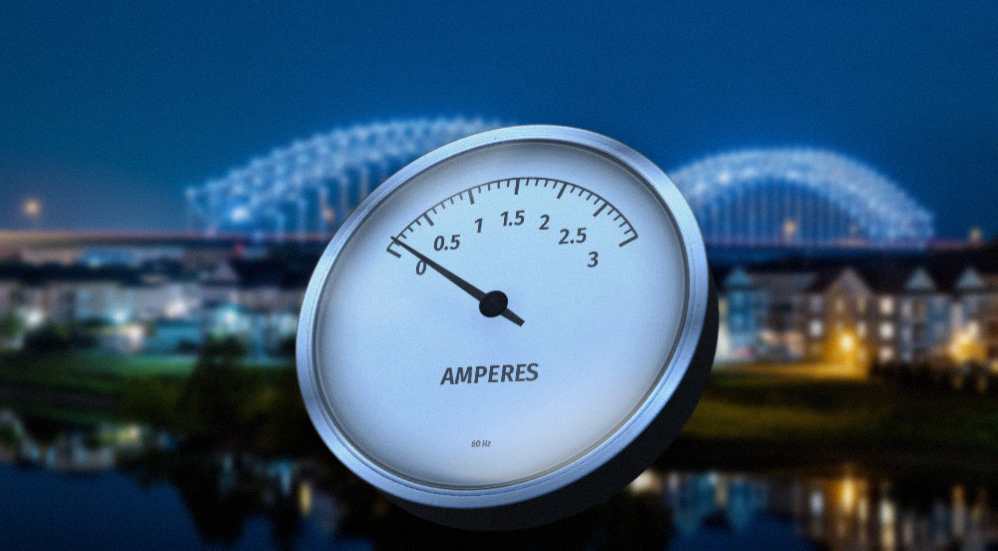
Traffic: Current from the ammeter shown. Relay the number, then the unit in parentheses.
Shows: 0.1 (A)
